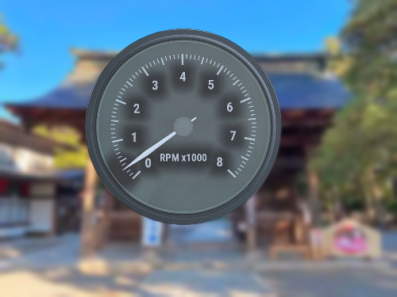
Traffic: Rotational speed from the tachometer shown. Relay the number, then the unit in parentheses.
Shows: 300 (rpm)
